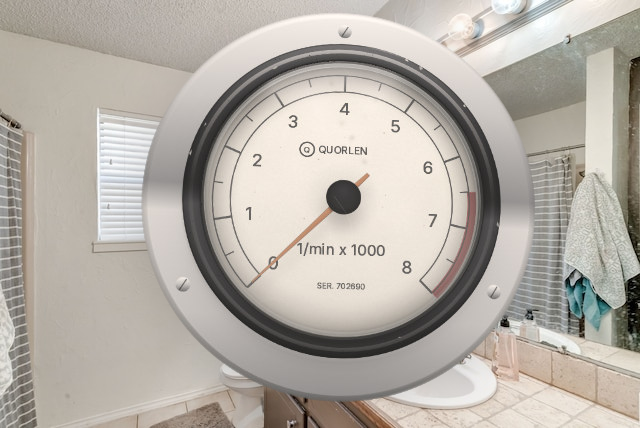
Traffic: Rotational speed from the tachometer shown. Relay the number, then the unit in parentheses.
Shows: 0 (rpm)
